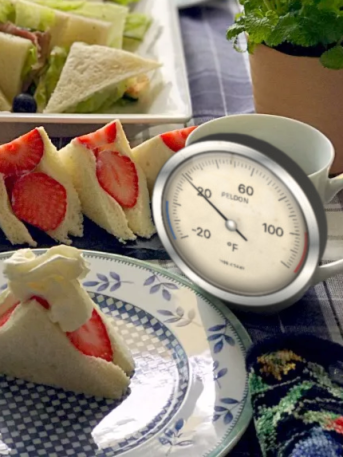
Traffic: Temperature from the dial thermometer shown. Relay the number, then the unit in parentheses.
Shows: 20 (°F)
